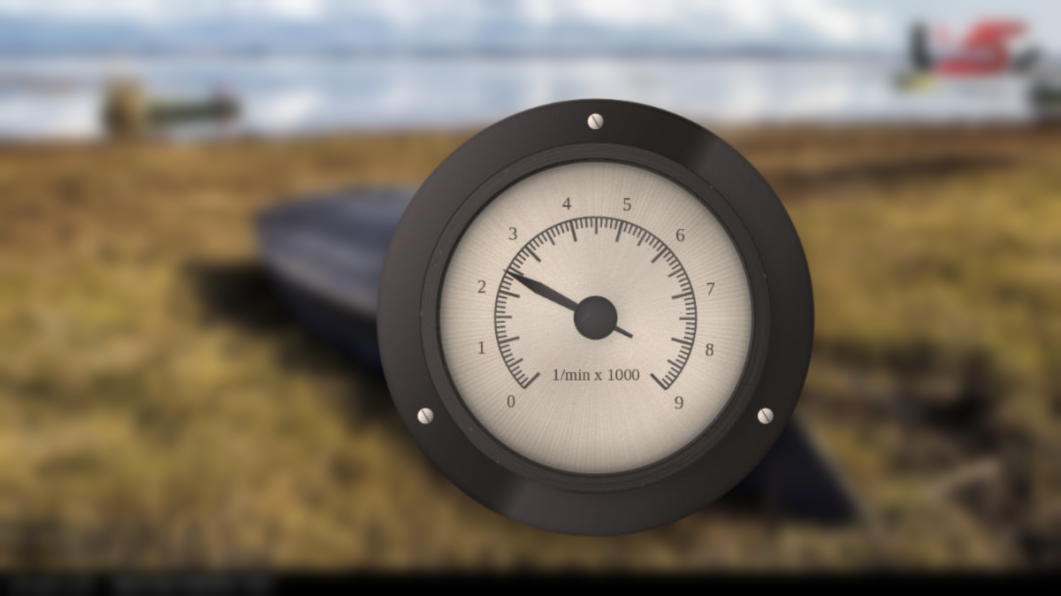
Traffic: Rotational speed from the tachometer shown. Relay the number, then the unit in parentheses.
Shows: 2400 (rpm)
